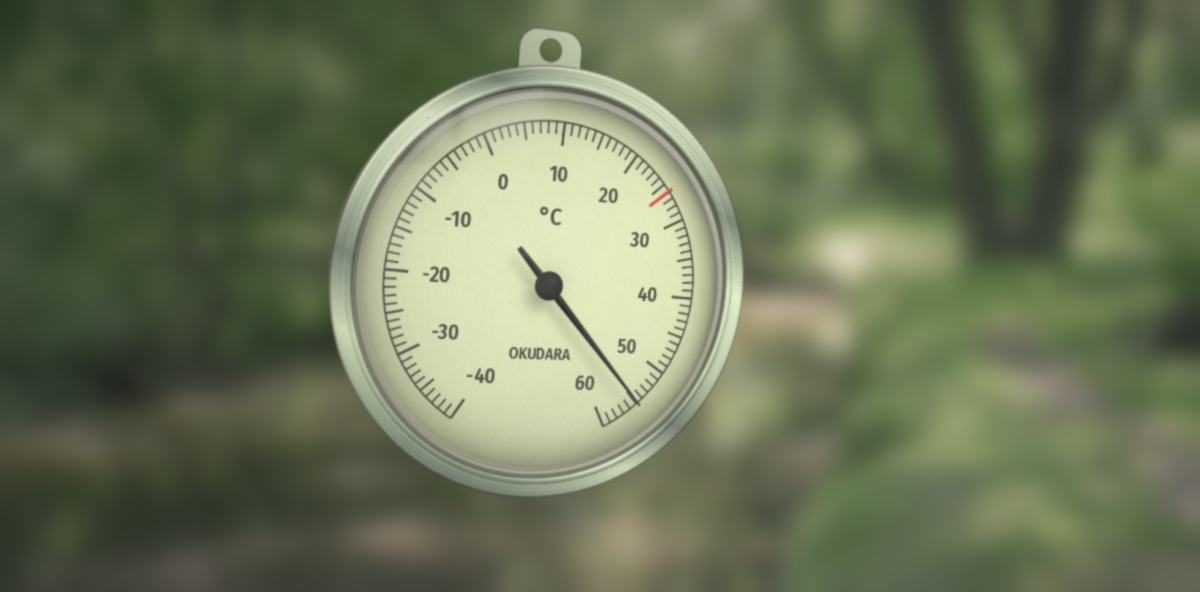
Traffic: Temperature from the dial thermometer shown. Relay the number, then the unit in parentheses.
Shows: 55 (°C)
